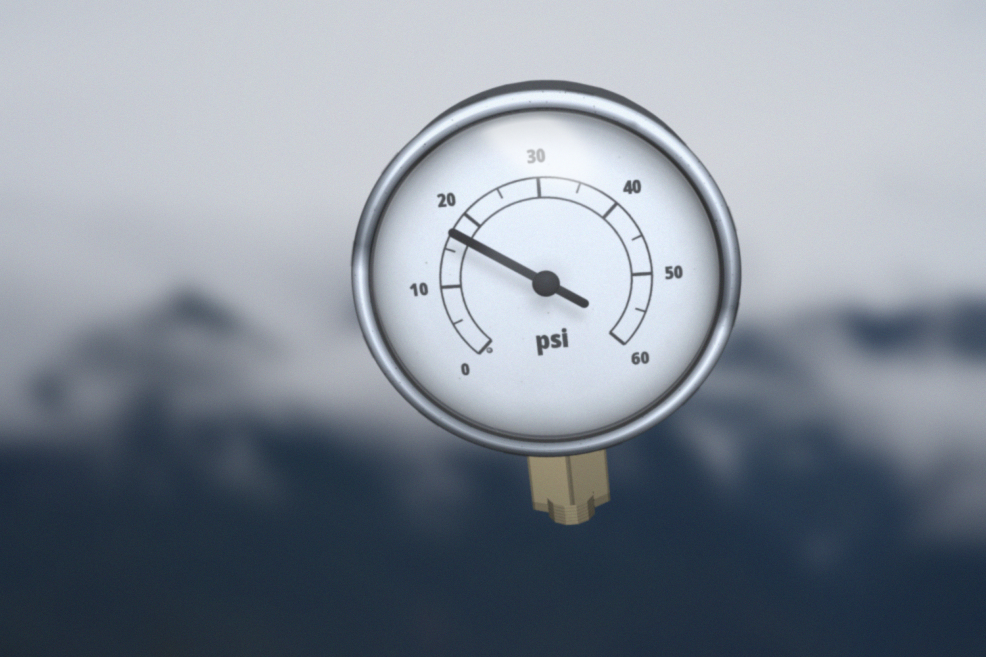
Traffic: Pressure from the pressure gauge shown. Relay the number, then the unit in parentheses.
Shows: 17.5 (psi)
